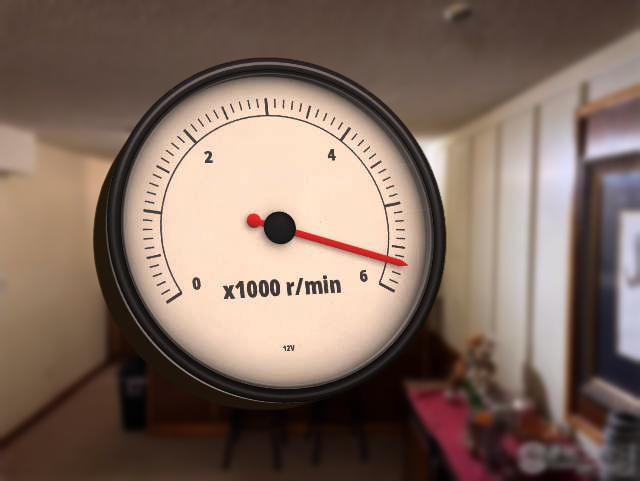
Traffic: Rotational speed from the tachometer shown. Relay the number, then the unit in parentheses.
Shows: 5700 (rpm)
